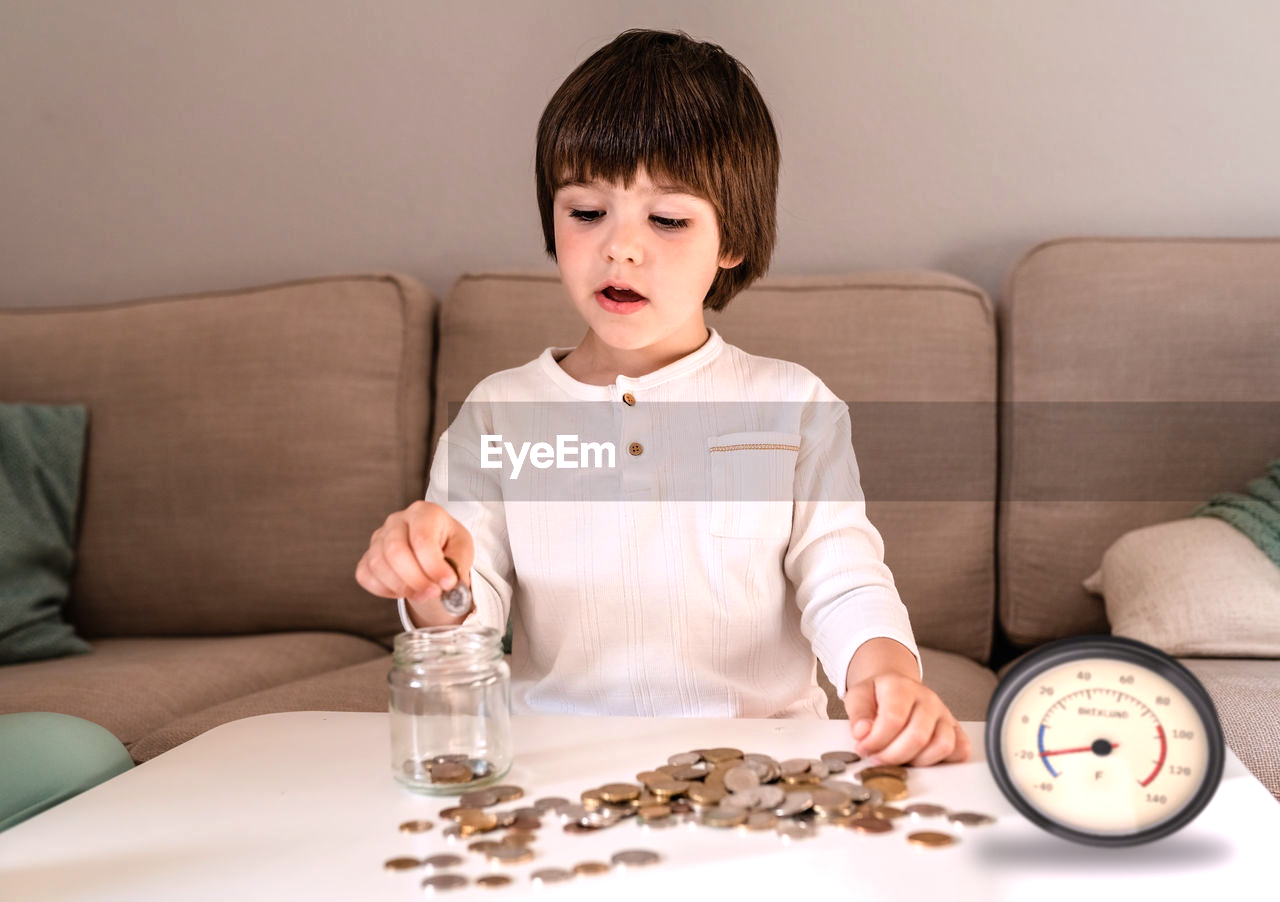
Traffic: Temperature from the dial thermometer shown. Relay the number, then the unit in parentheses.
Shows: -20 (°F)
